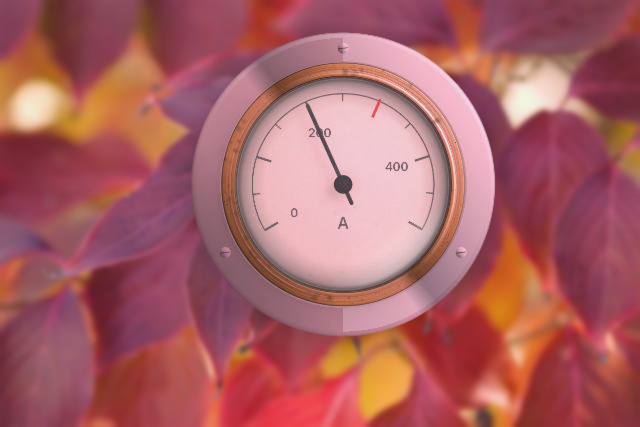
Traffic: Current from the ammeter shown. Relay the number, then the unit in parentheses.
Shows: 200 (A)
